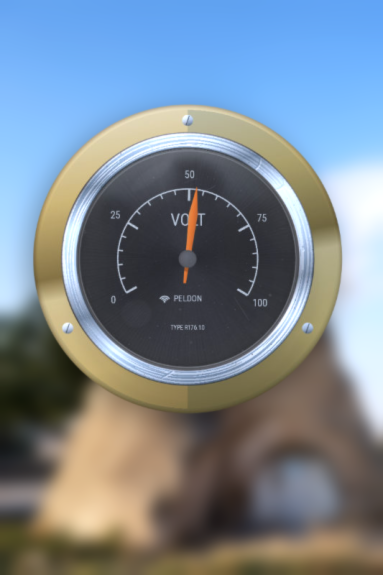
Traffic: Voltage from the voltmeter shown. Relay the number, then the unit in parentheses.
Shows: 52.5 (V)
